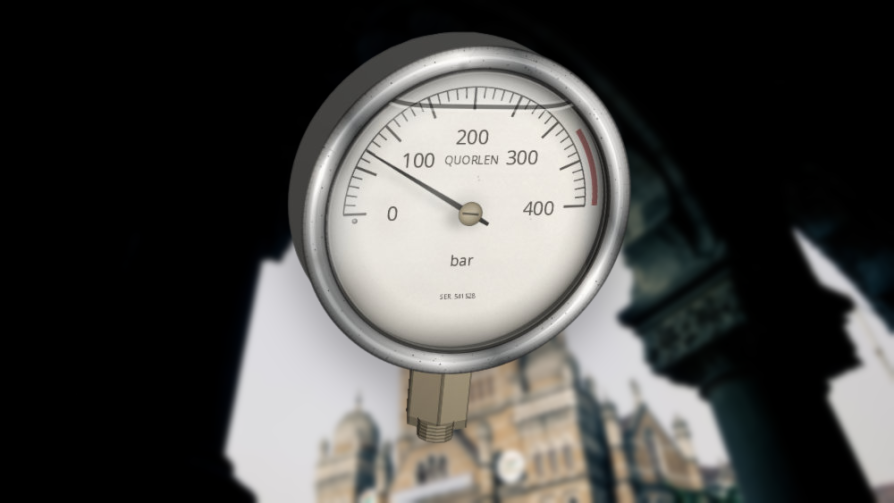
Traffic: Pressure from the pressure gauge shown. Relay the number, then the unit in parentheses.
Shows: 70 (bar)
